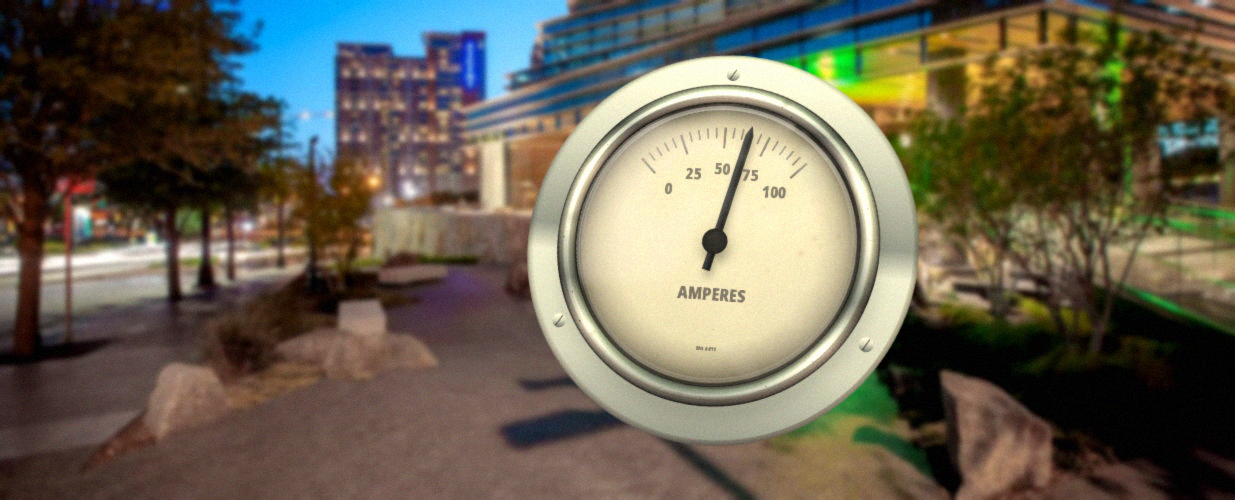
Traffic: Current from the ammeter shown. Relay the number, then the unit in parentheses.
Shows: 65 (A)
